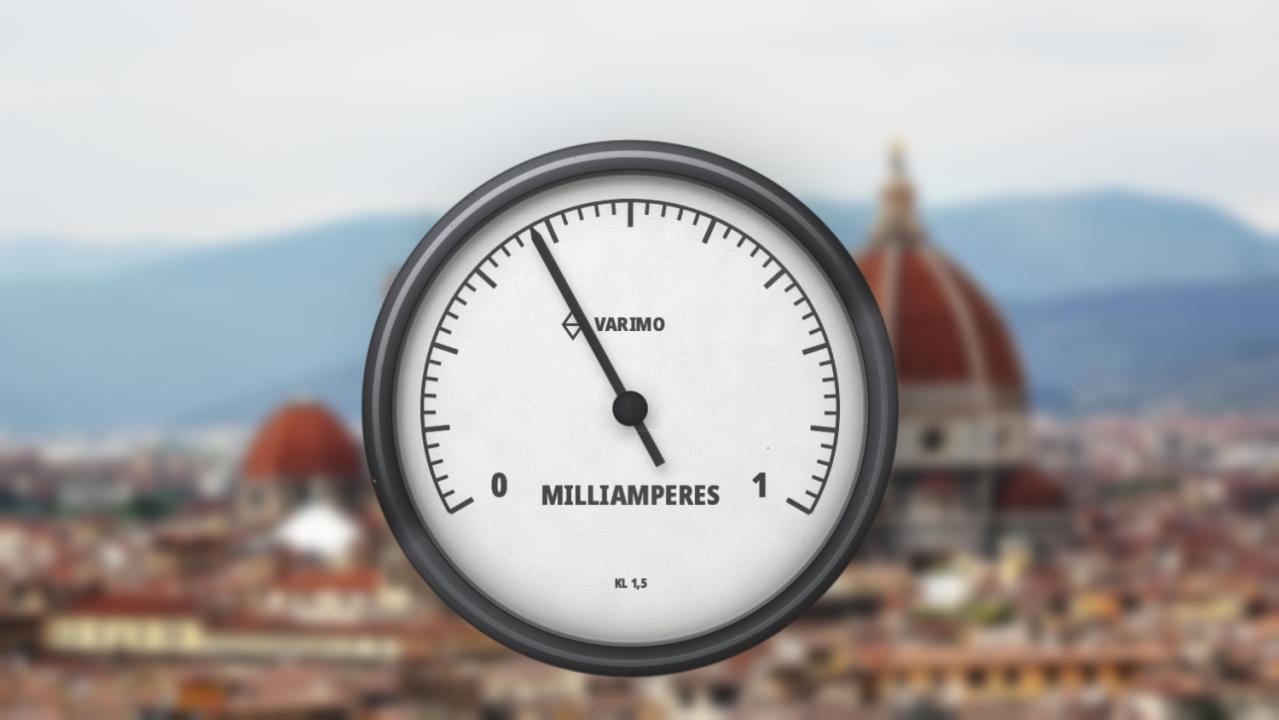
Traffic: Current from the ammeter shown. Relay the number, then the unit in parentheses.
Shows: 0.38 (mA)
